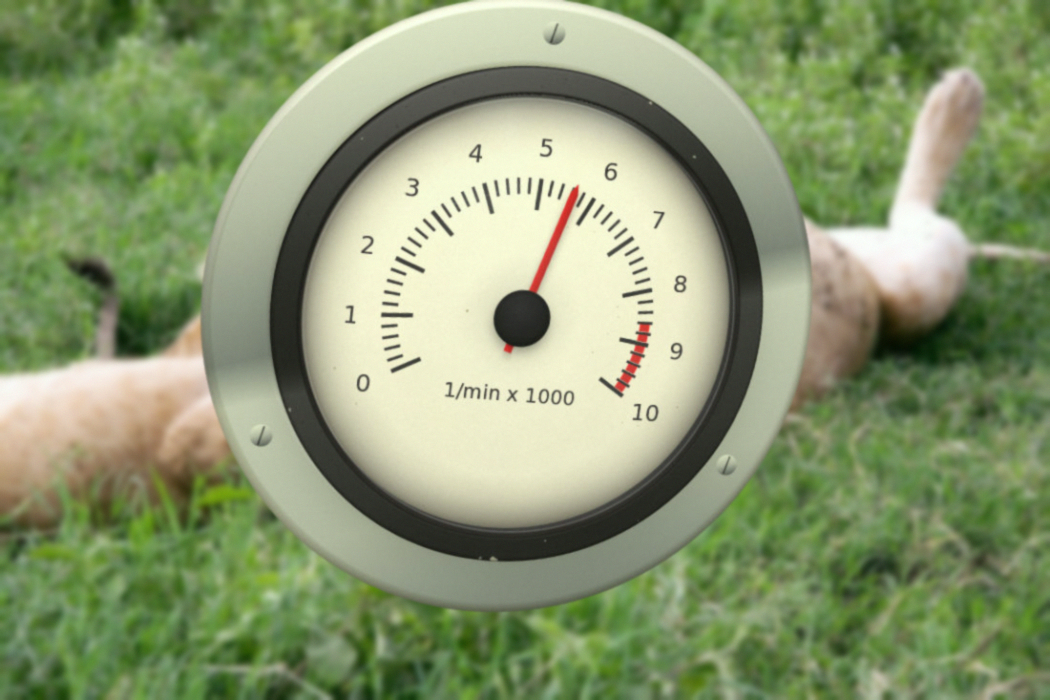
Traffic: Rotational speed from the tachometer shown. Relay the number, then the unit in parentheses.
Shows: 5600 (rpm)
